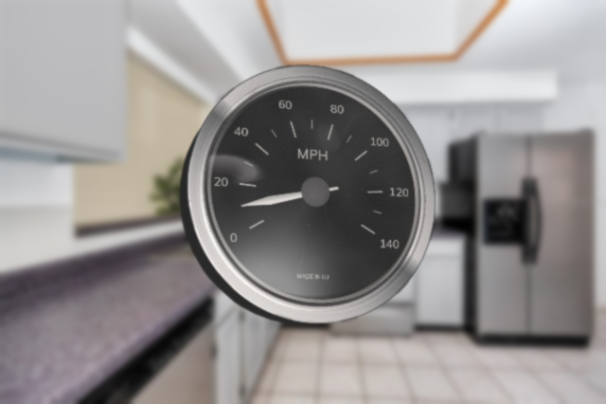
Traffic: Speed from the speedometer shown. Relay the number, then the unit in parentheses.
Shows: 10 (mph)
